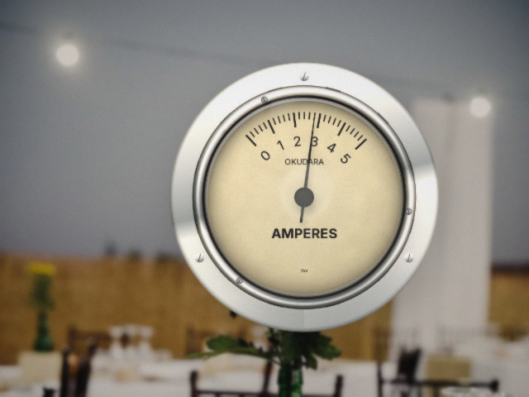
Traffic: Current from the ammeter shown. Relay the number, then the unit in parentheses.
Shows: 2.8 (A)
